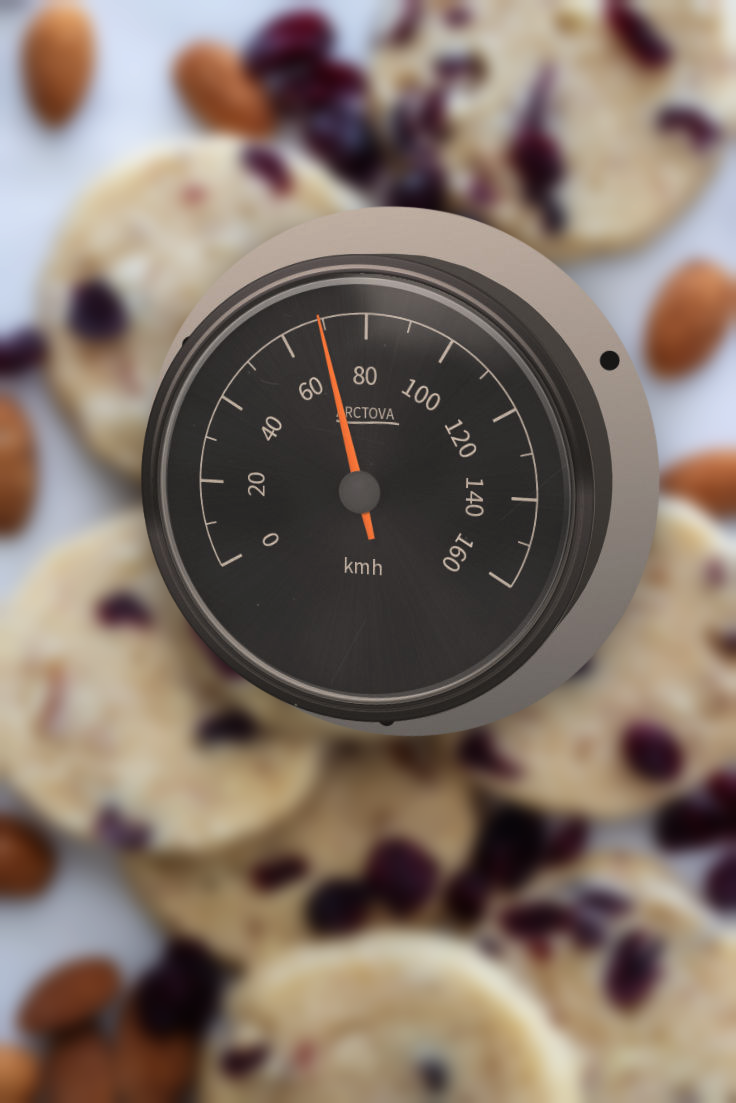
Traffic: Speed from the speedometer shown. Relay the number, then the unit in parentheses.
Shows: 70 (km/h)
